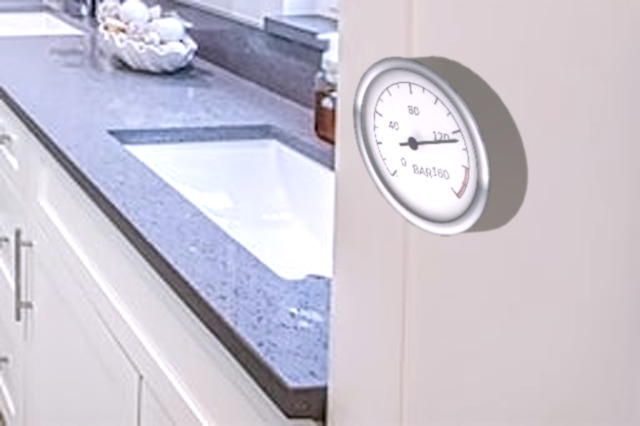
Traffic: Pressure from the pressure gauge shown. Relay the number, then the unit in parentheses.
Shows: 125 (bar)
